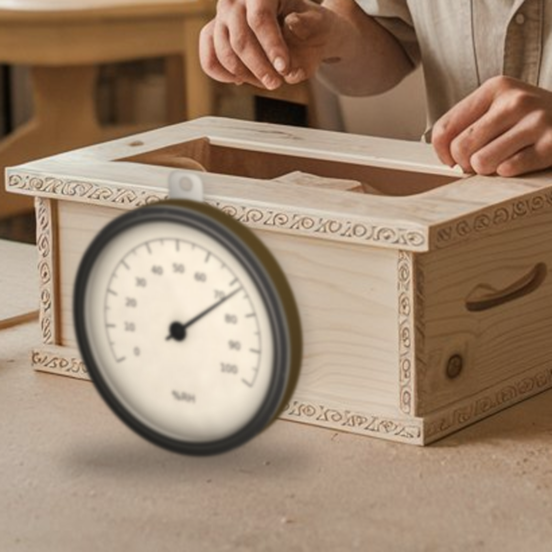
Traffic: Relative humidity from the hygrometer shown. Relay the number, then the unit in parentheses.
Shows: 72.5 (%)
